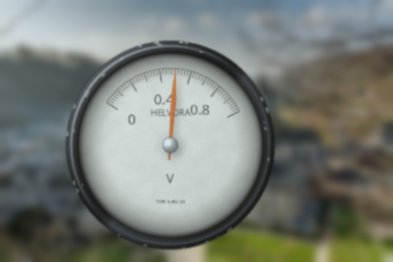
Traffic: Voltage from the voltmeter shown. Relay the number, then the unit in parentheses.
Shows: 0.5 (V)
